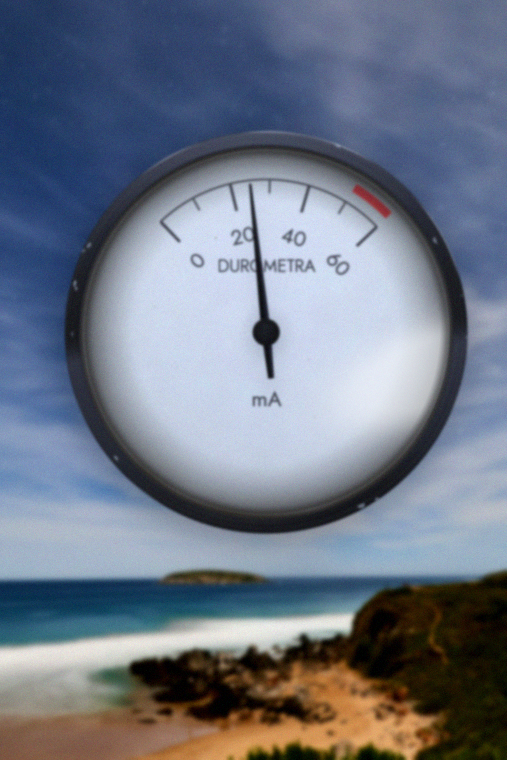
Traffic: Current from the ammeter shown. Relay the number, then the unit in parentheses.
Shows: 25 (mA)
